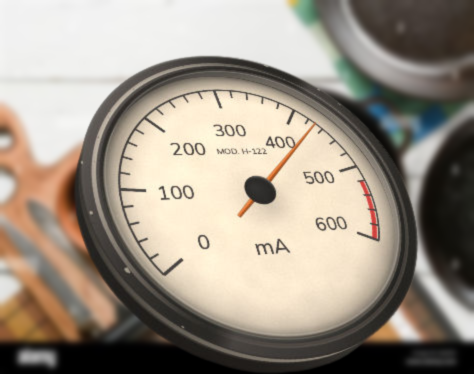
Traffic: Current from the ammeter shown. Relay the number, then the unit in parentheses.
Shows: 430 (mA)
